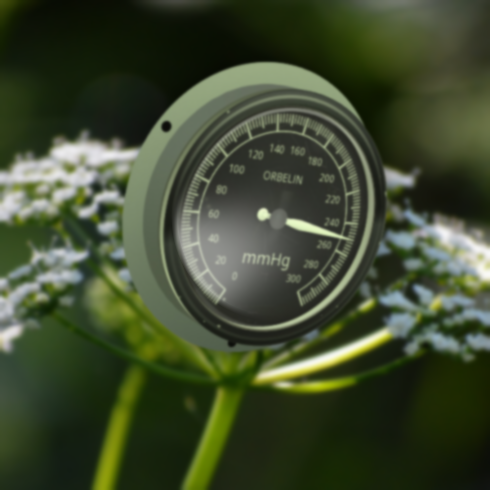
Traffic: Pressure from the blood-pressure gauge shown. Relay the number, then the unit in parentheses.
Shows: 250 (mmHg)
